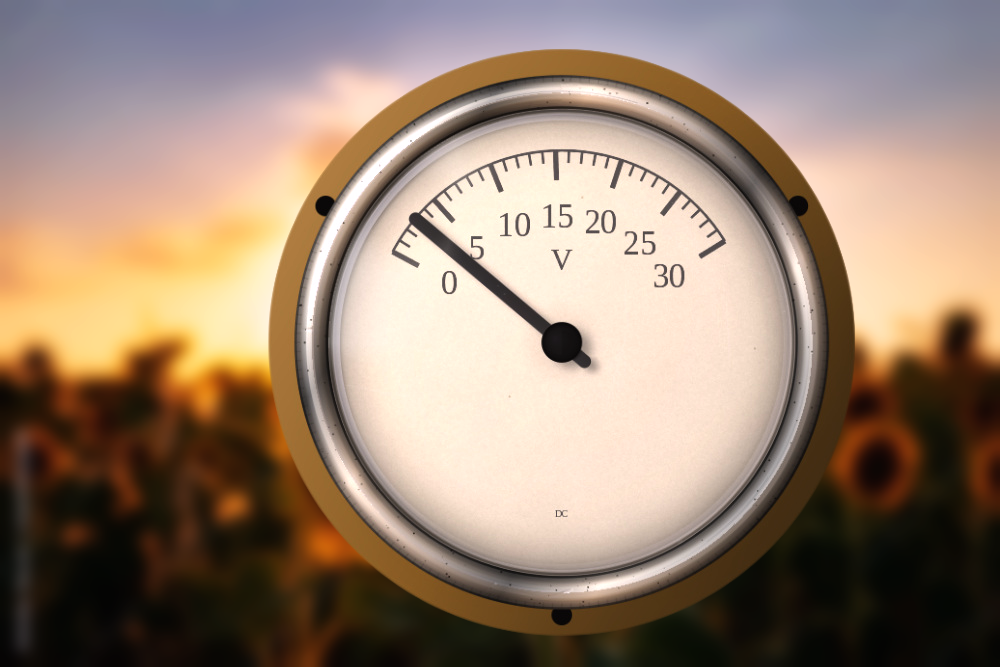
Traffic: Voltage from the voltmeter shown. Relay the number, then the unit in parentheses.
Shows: 3 (V)
